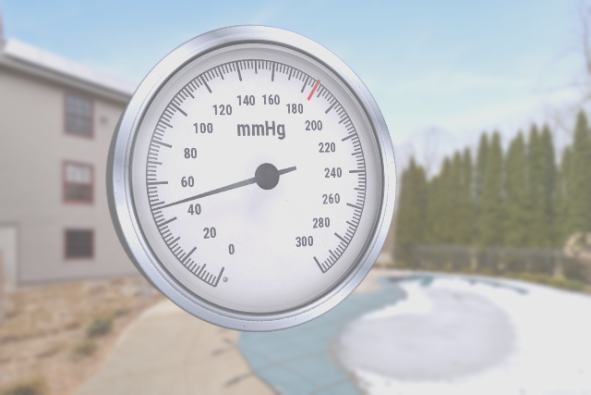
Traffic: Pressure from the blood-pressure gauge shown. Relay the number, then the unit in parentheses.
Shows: 48 (mmHg)
